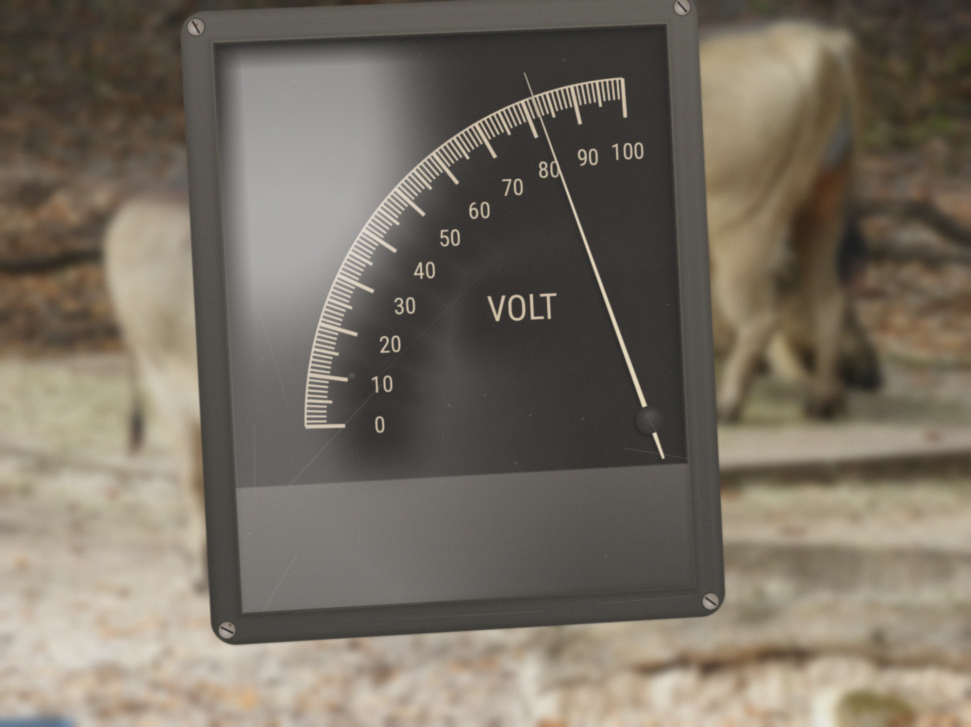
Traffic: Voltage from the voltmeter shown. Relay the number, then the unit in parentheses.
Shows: 82 (V)
